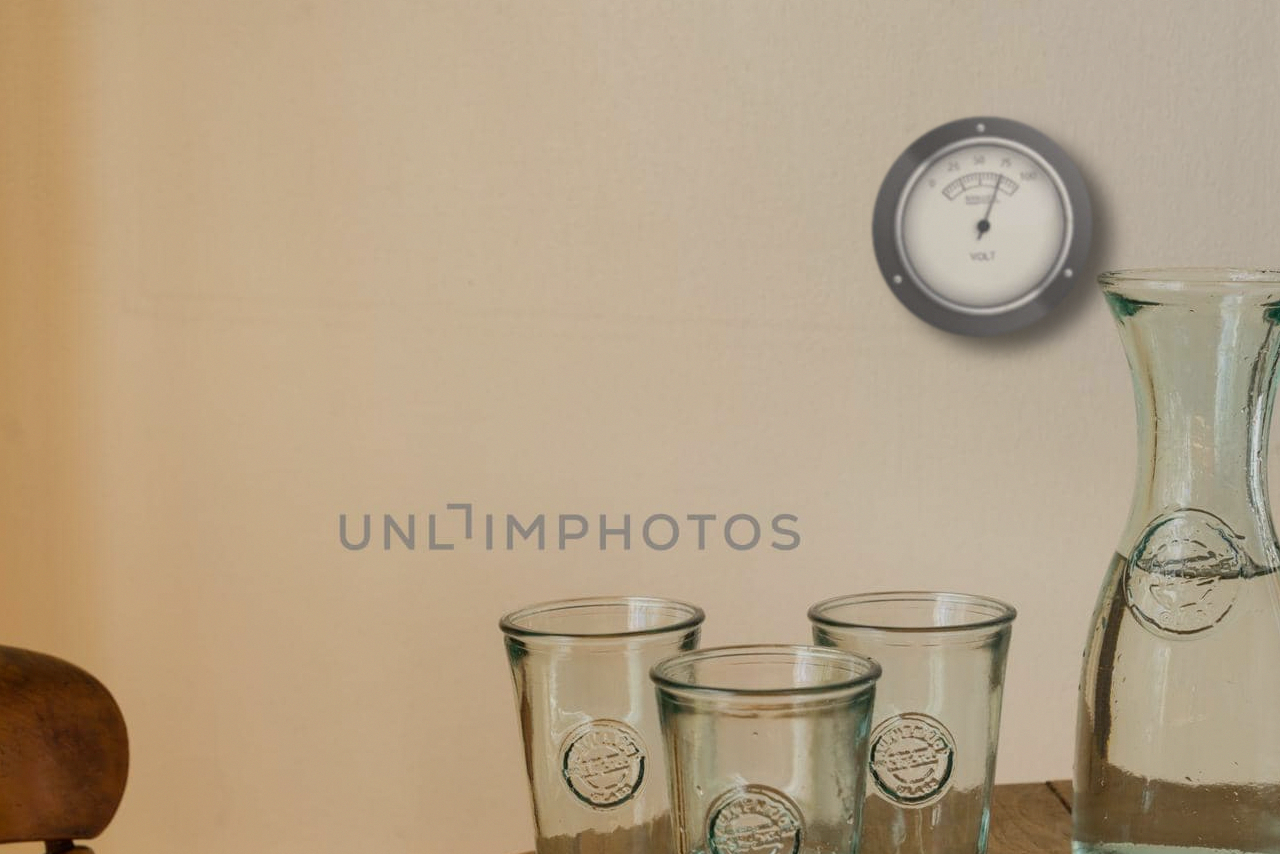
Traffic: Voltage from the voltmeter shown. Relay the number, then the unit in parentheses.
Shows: 75 (V)
